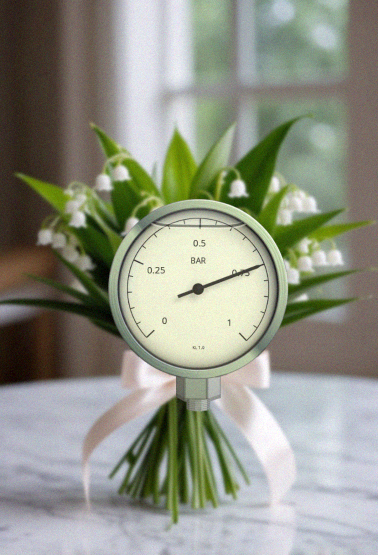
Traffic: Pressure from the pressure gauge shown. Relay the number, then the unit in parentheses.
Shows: 0.75 (bar)
